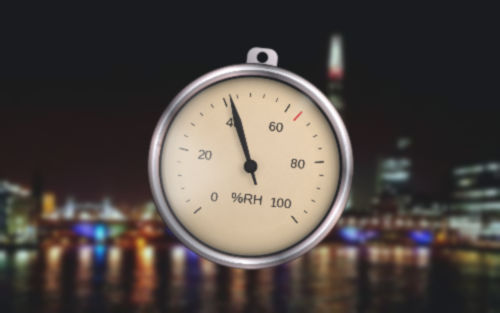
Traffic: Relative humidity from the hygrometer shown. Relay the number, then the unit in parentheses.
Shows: 42 (%)
